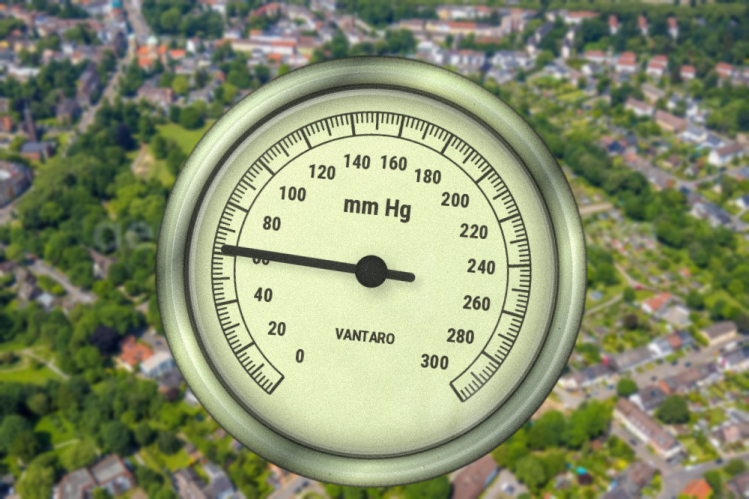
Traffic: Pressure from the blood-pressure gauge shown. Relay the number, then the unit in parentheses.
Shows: 62 (mmHg)
